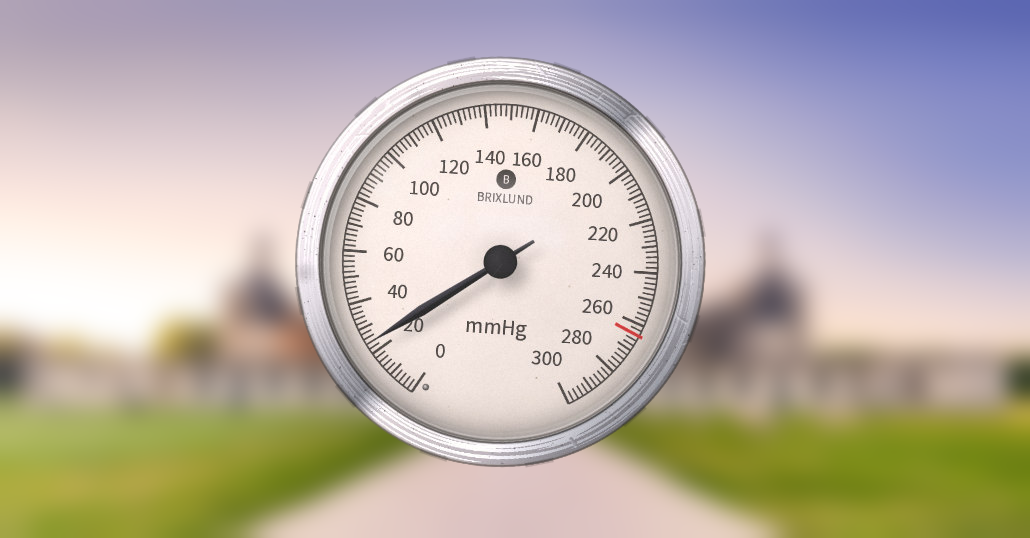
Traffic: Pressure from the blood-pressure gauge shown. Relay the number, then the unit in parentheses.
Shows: 24 (mmHg)
